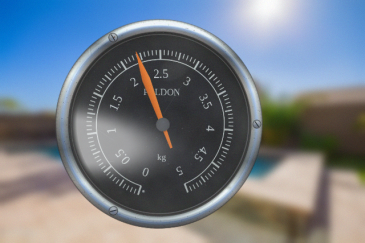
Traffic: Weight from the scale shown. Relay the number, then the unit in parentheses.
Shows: 2.2 (kg)
